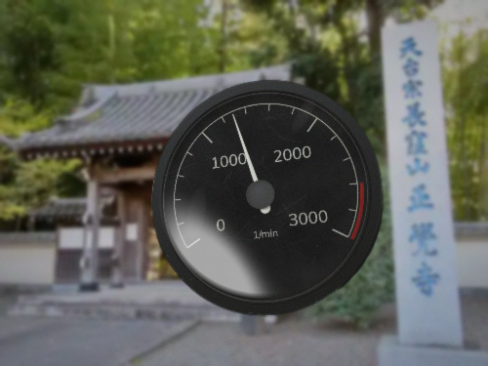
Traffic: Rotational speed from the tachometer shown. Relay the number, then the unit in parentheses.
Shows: 1300 (rpm)
